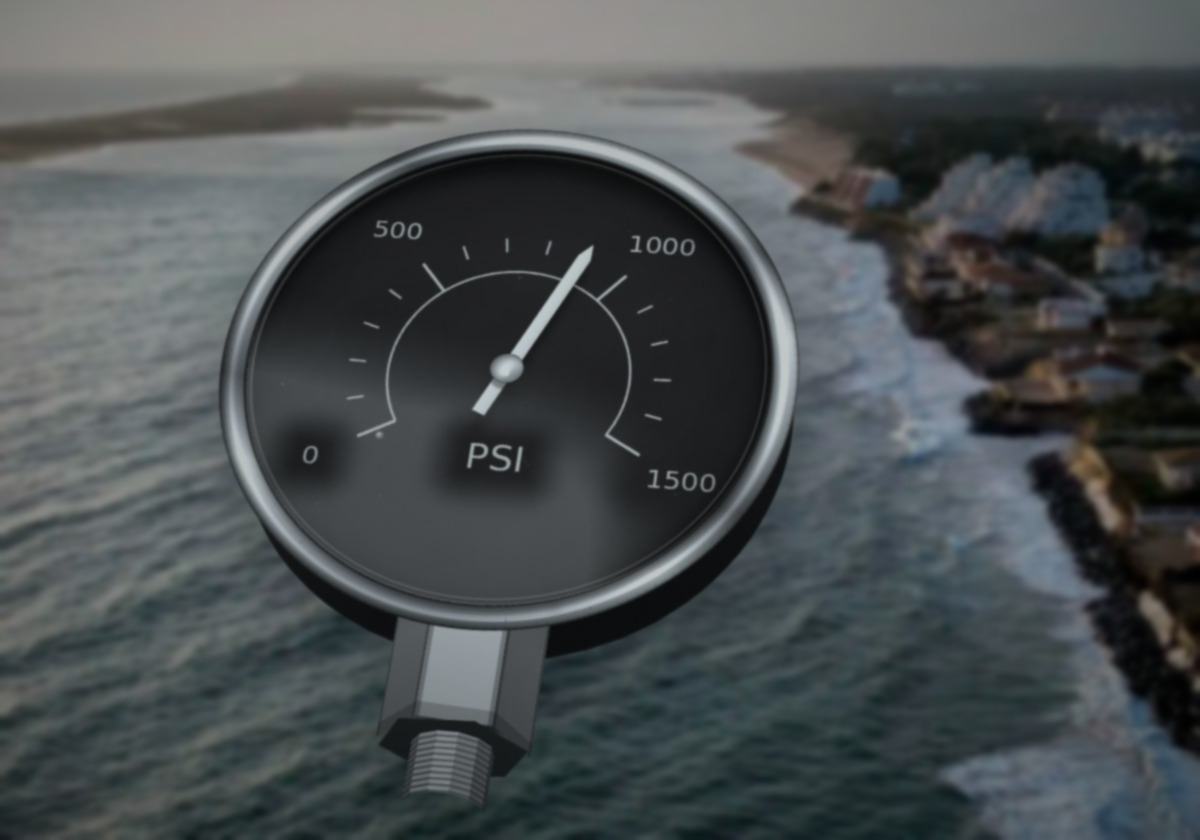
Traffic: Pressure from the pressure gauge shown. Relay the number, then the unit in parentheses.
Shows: 900 (psi)
